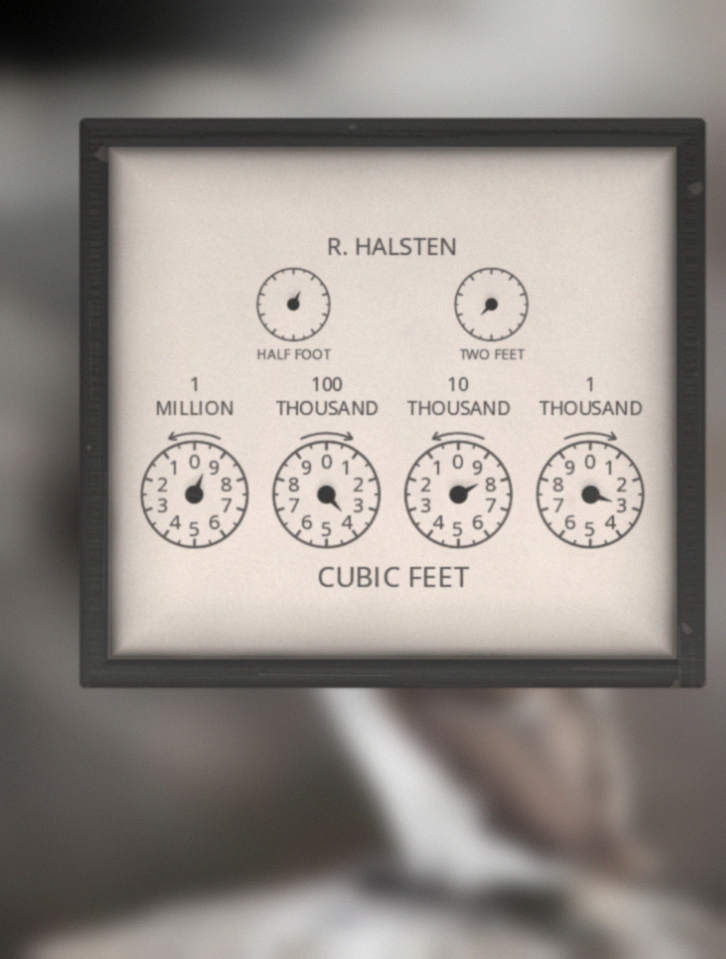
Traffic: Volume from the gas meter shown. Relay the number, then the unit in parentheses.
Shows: 938300 (ft³)
